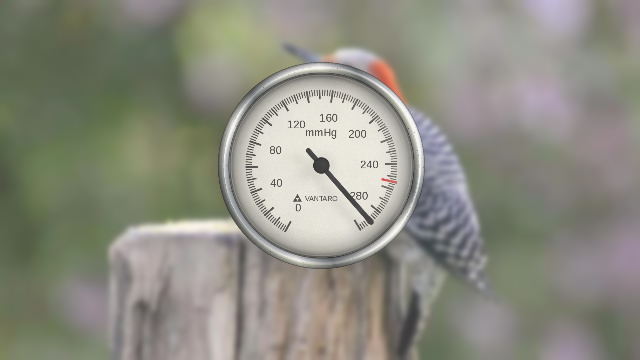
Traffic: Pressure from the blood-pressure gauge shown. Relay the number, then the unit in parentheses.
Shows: 290 (mmHg)
